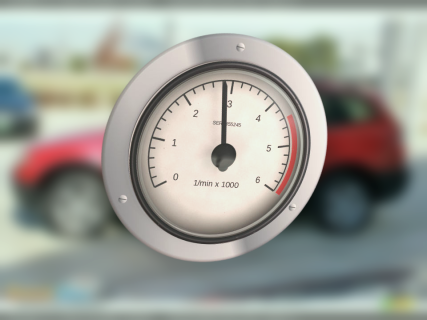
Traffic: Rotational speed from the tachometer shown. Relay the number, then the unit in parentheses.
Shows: 2800 (rpm)
